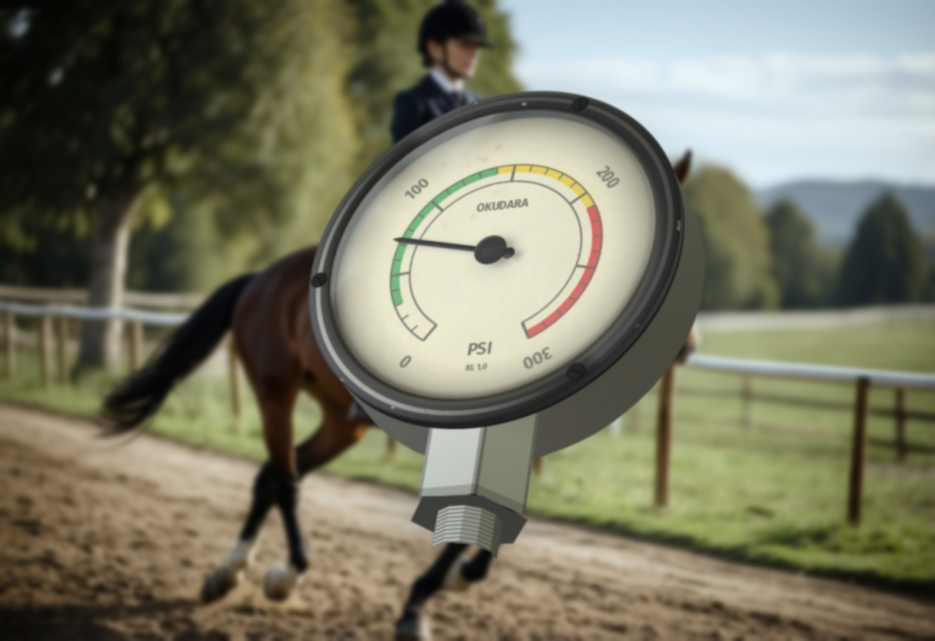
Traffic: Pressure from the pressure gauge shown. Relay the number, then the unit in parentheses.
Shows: 70 (psi)
